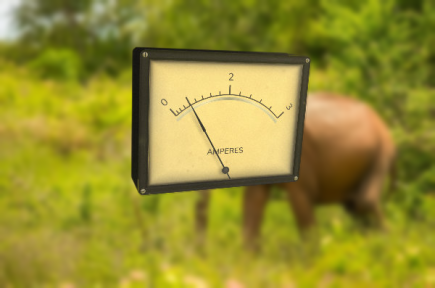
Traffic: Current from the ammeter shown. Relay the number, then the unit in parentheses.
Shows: 1 (A)
